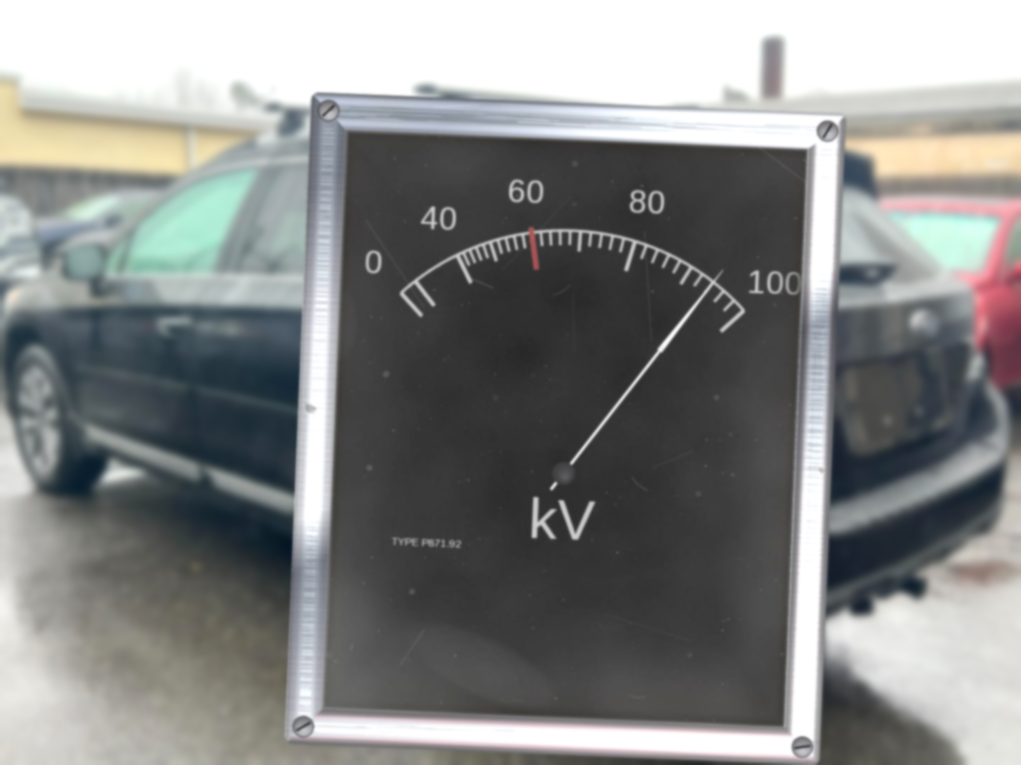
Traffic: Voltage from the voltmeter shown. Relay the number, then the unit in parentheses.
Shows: 94 (kV)
